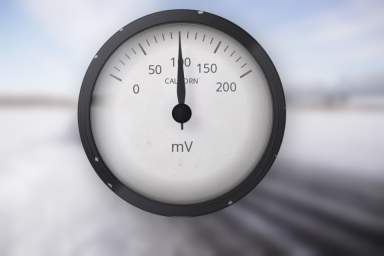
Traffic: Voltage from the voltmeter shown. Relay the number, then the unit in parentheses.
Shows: 100 (mV)
